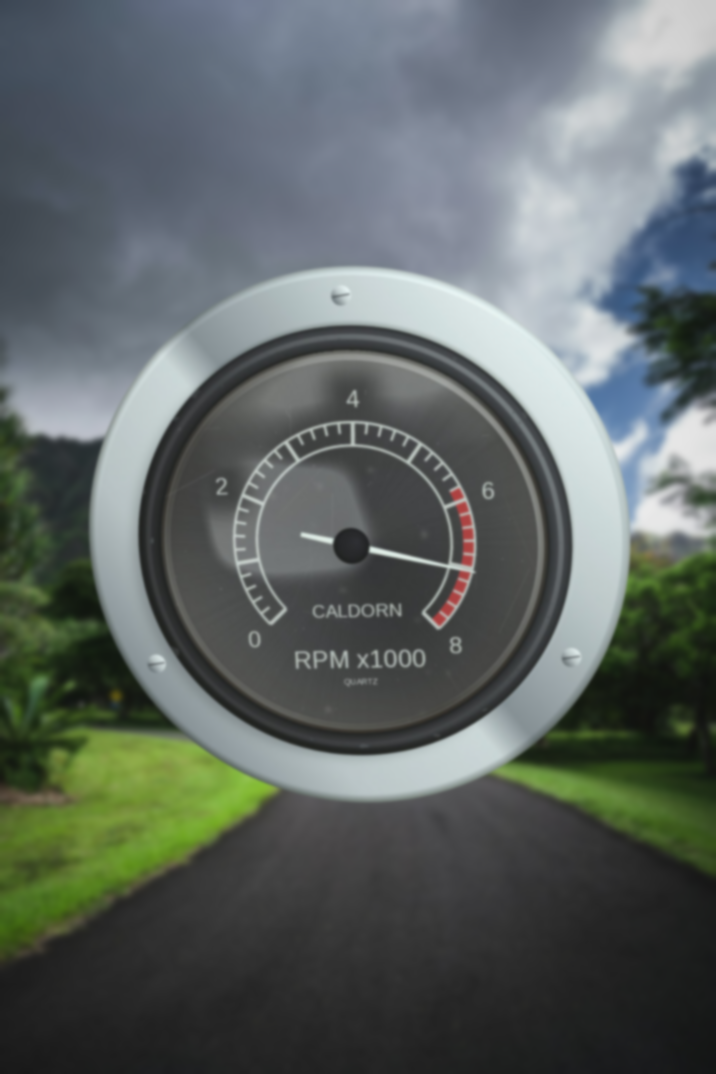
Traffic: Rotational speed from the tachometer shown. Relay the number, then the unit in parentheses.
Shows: 7000 (rpm)
